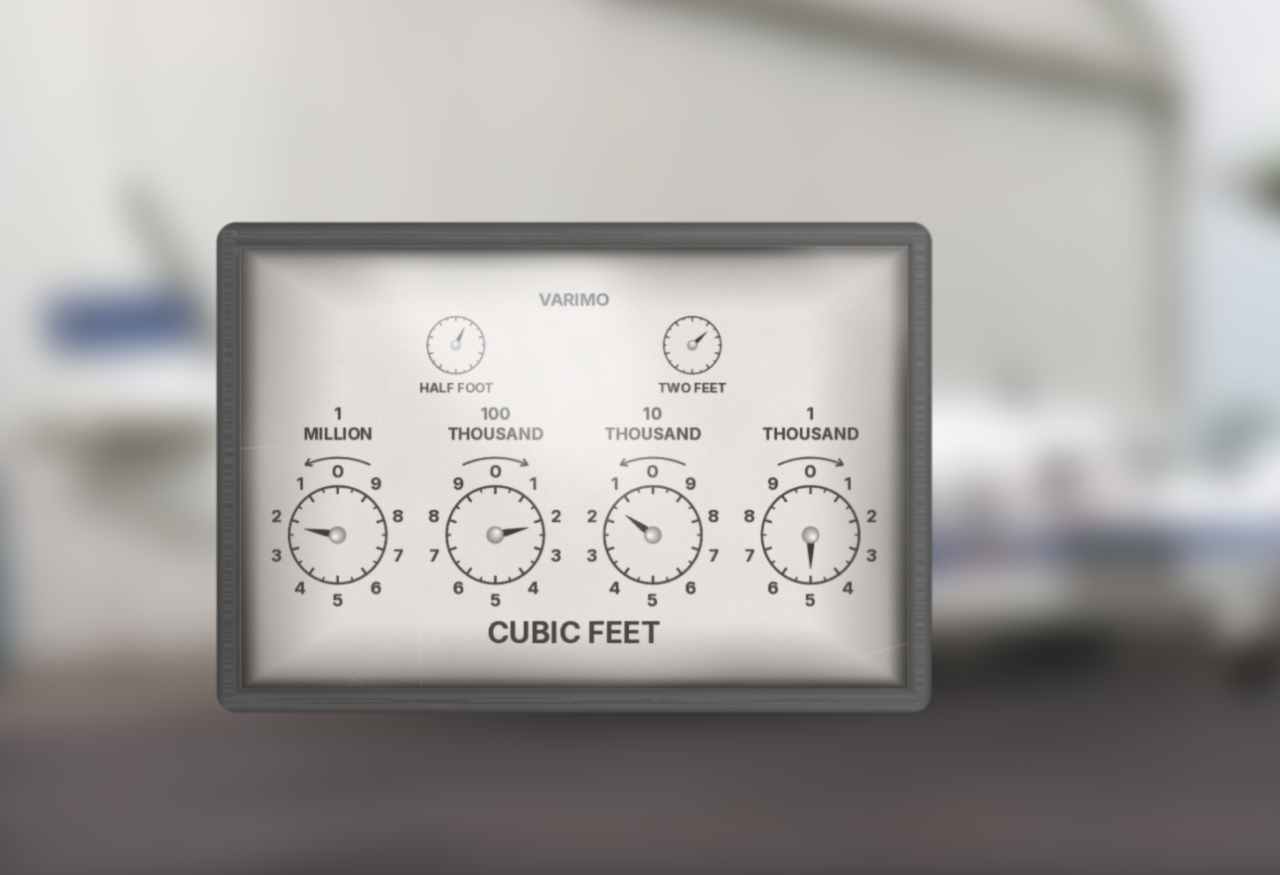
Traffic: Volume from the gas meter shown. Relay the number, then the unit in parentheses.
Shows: 221500 (ft³)
